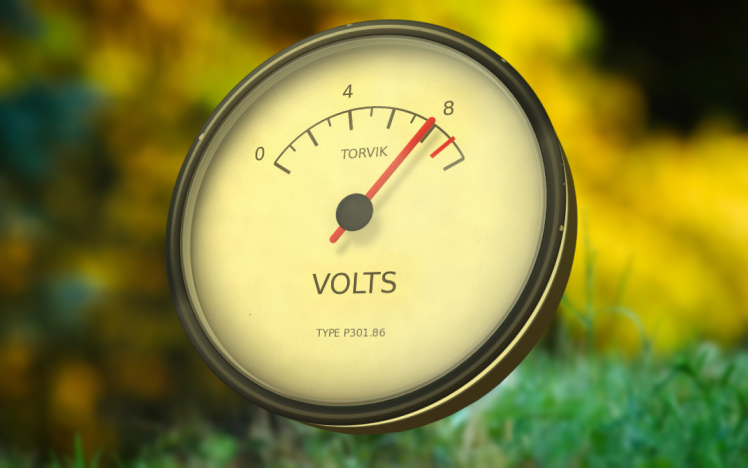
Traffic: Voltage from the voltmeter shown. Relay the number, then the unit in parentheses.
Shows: 8 (V)
